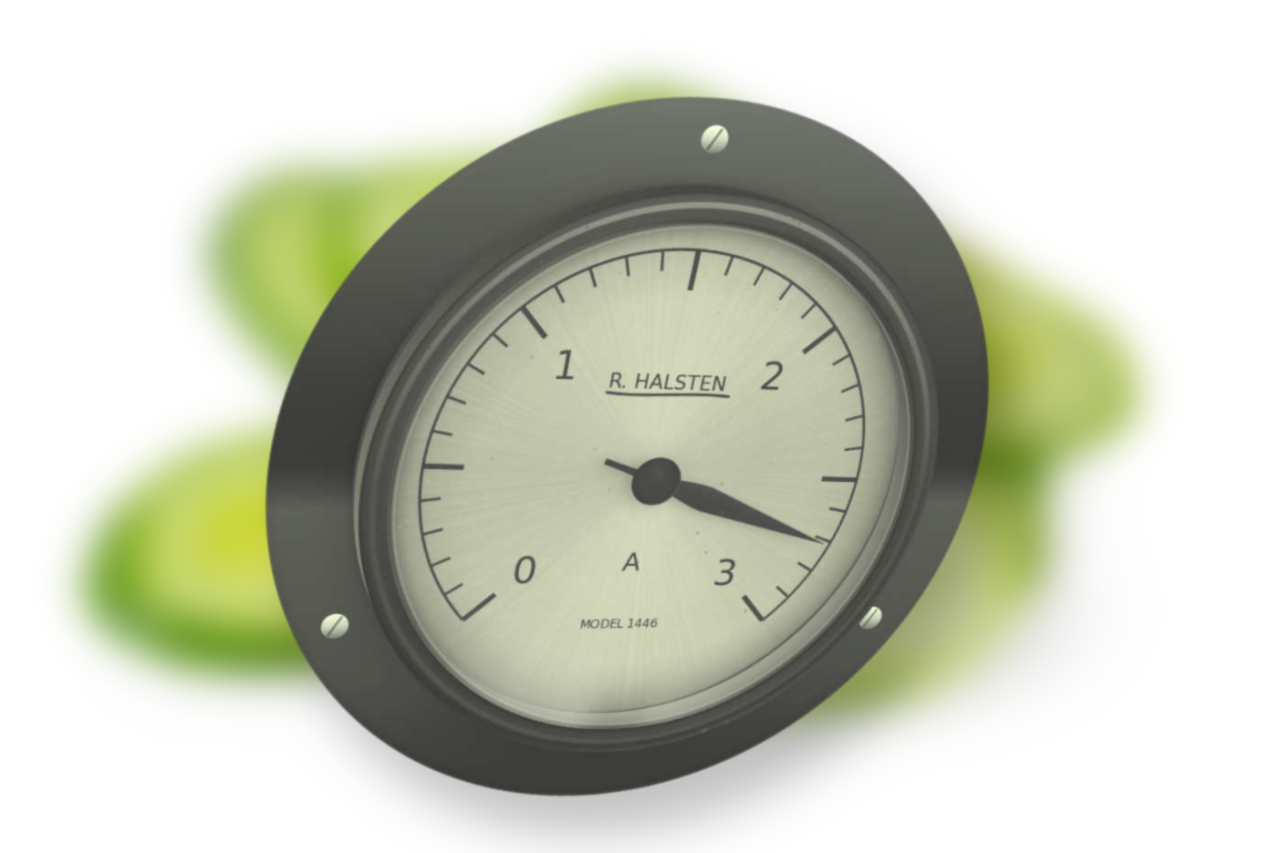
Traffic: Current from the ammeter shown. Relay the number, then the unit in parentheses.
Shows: 2.7 (A)
